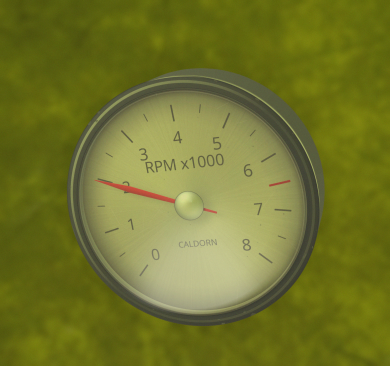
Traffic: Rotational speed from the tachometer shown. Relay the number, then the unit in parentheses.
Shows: 2000 (rpm)
